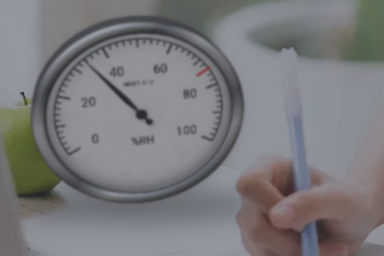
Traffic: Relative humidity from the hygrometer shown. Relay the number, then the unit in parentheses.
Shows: 34 (%)
